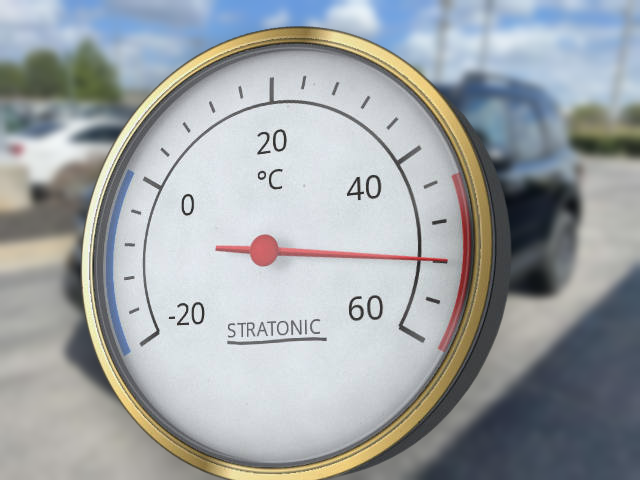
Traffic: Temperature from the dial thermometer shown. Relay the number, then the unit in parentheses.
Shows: 52 (°C)
